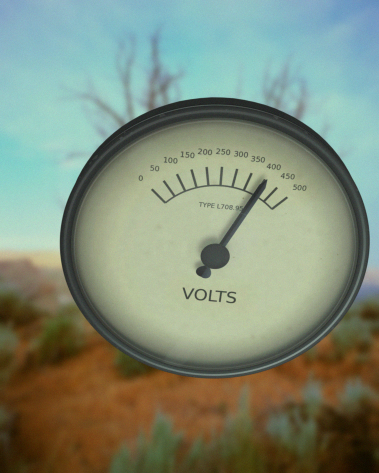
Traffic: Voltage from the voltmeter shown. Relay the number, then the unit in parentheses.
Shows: 400 (V)
